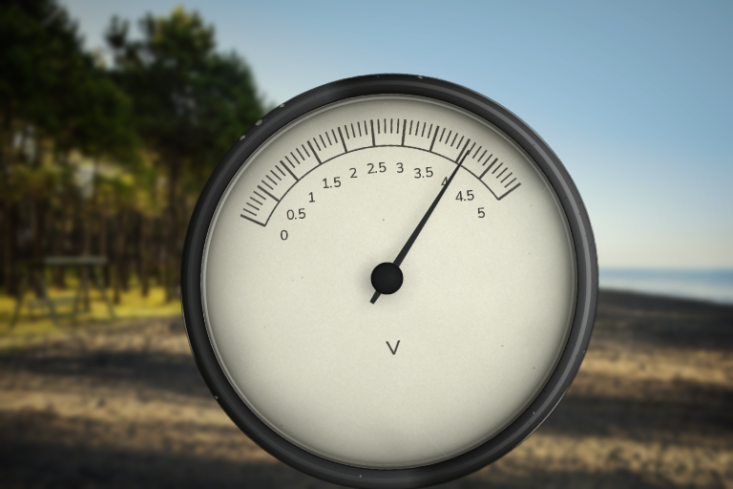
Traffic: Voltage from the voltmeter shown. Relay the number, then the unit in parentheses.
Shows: 4.1 (V)
